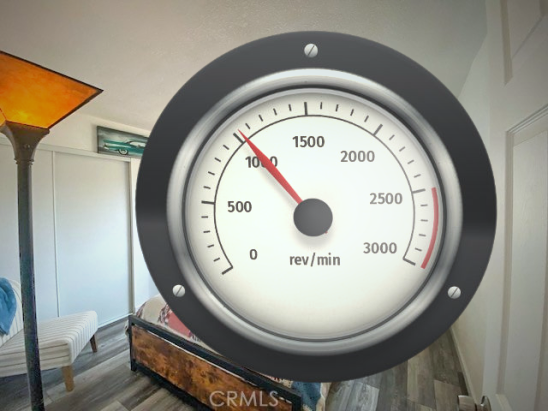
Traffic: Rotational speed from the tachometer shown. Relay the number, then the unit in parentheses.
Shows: 1050 (rpm)
